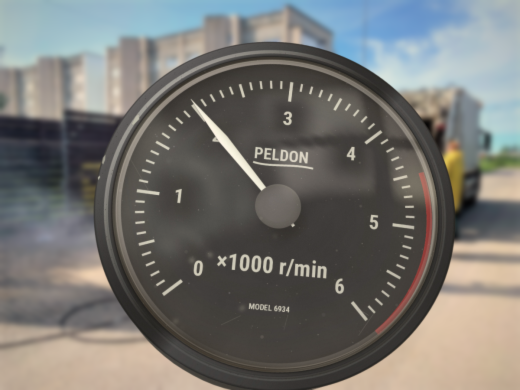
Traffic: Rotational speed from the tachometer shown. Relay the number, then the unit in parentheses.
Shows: 2000 (rpm)
